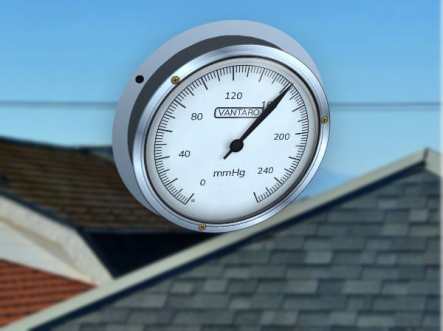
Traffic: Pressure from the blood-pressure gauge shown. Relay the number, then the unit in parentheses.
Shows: 160 (mmHg)
